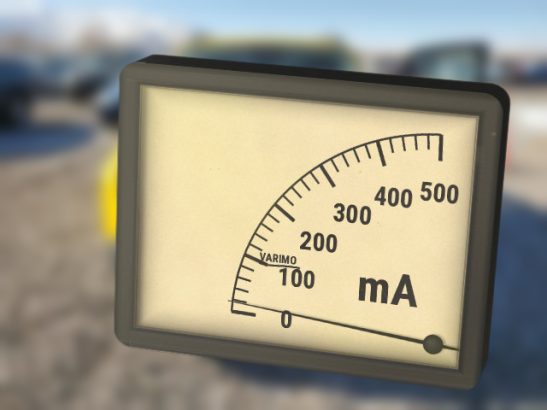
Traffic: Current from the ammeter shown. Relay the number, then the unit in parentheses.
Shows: 20 (mA)
